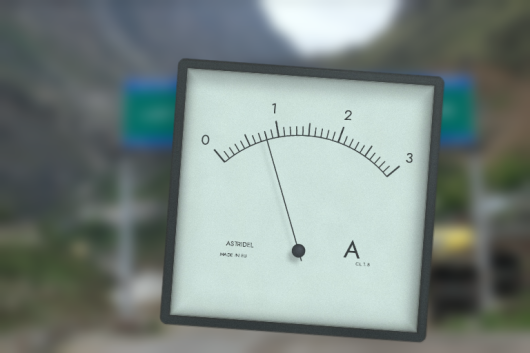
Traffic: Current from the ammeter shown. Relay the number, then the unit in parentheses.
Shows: 0.8 (A)
